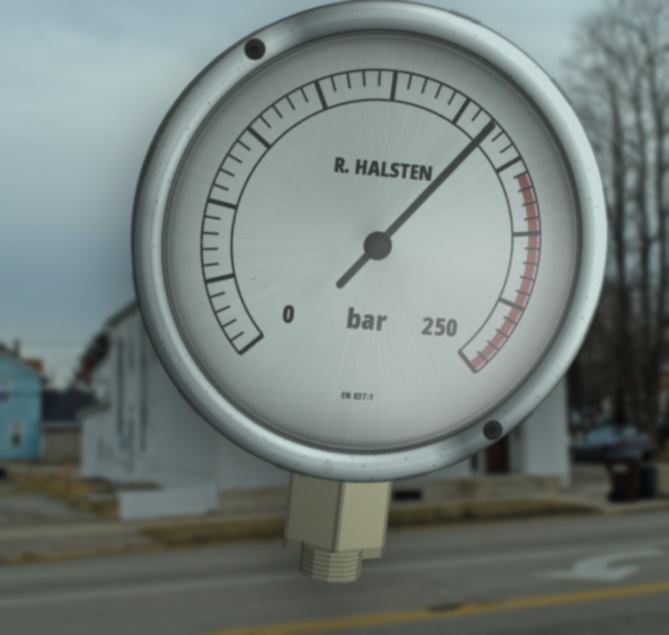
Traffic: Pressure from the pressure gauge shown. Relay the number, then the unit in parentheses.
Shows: 160 (bar)
